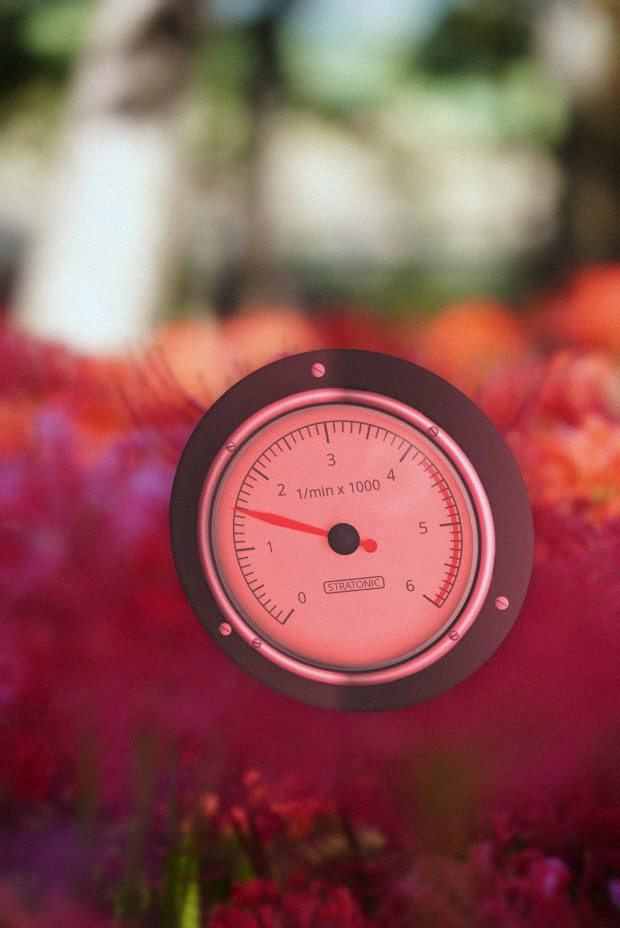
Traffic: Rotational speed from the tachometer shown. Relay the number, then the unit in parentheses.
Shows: 1500 (rpm)
